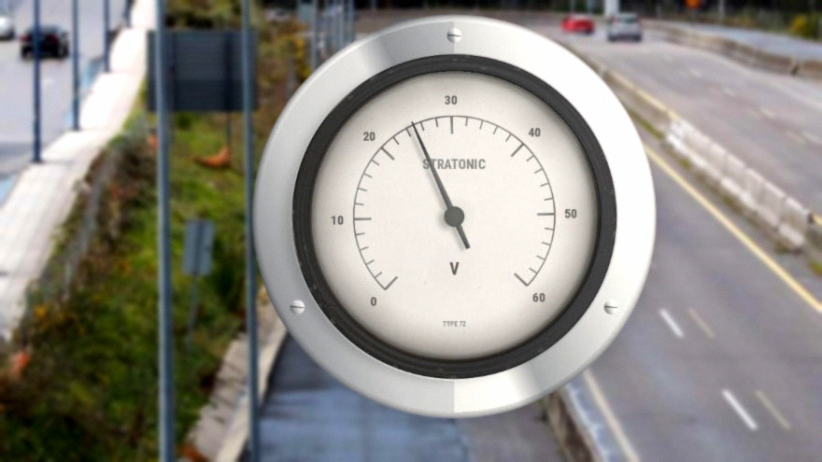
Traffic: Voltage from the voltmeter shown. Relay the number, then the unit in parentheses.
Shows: 25 (V)
